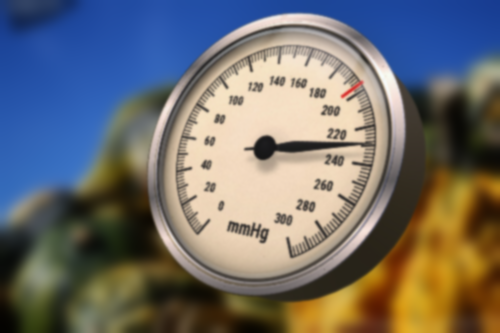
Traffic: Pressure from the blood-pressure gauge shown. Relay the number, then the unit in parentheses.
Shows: 230 (mmHg)
